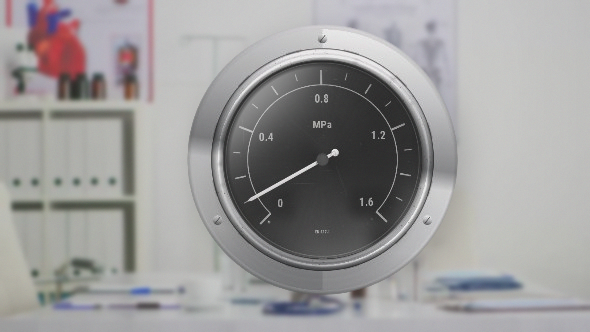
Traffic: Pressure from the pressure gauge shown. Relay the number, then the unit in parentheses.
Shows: 0.1 (MPa)
